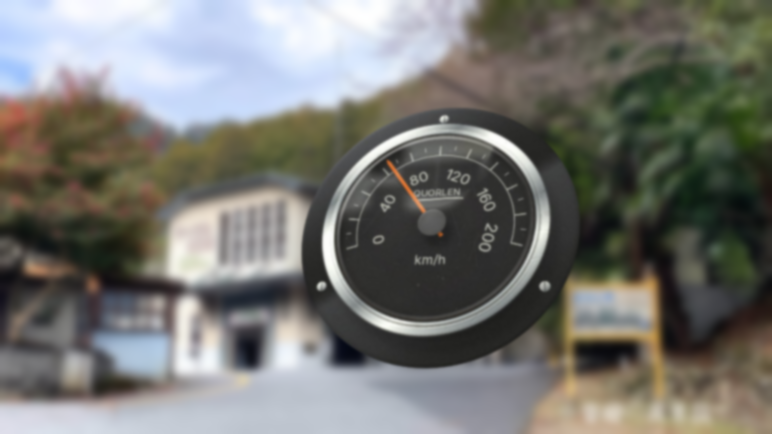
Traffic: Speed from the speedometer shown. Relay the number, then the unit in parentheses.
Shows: 65 (km/h)
